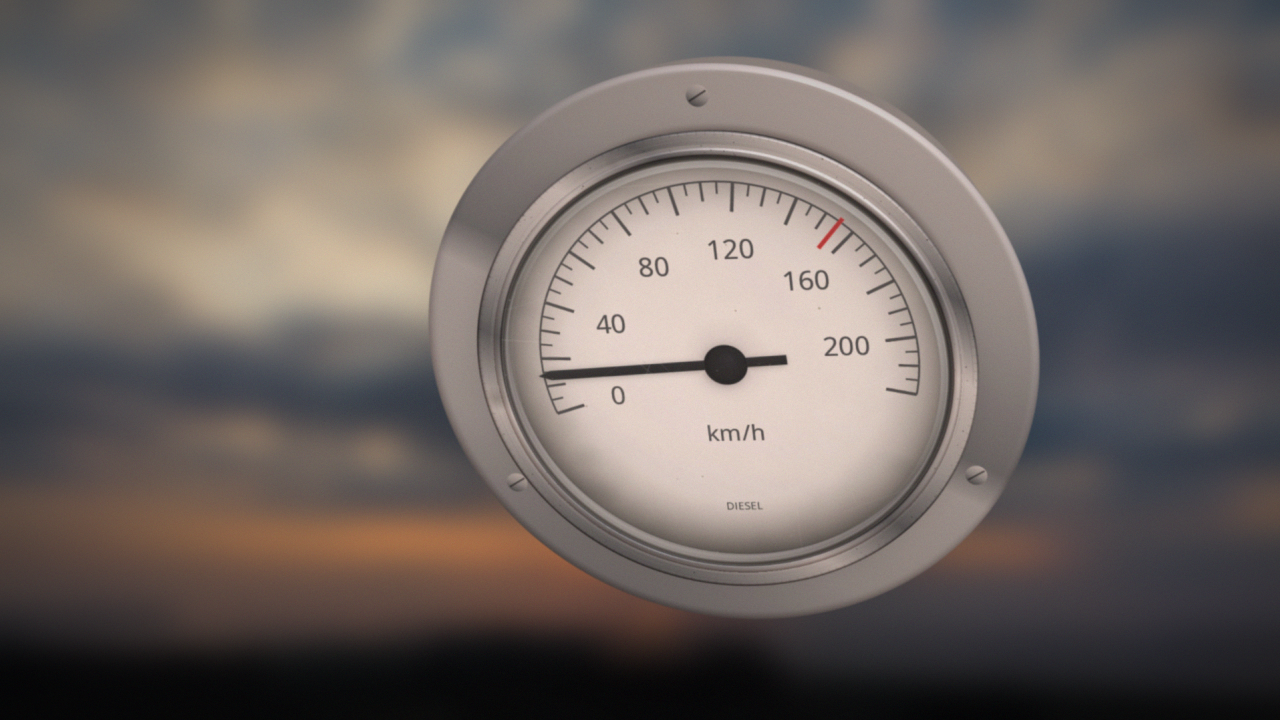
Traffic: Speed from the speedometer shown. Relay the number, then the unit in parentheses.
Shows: 15 (km/h)
